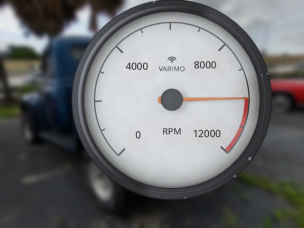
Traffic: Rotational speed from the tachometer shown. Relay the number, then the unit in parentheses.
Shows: 10000 (rpm)
